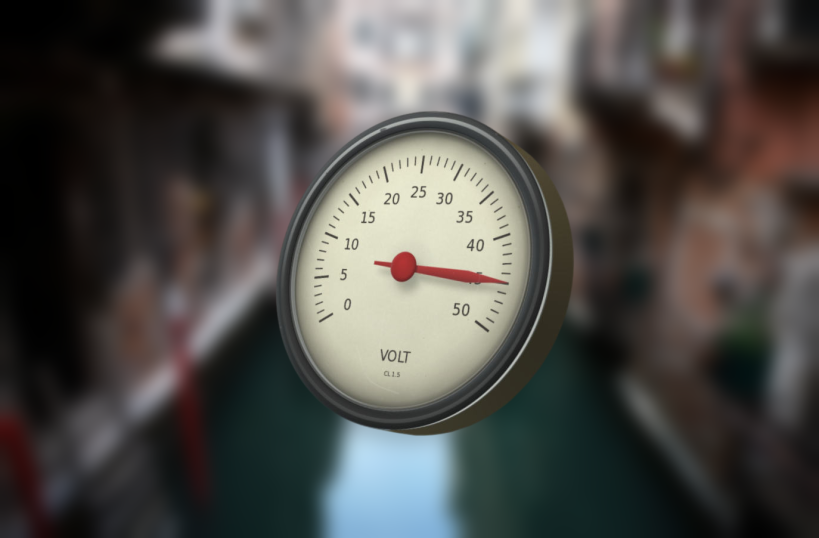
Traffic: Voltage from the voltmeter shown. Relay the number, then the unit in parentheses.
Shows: 45 (V)
